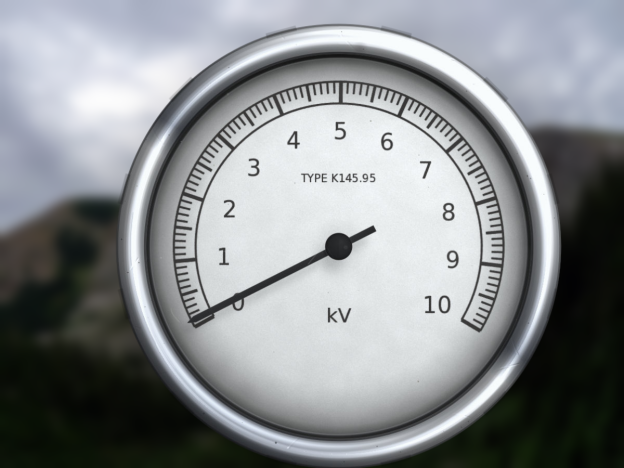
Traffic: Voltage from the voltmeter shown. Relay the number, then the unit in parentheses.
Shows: 0.1 (kV)
